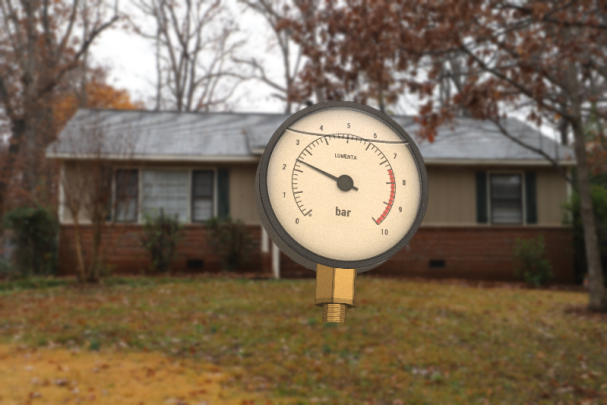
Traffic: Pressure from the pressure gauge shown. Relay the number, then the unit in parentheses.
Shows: 2.4 (bar)
